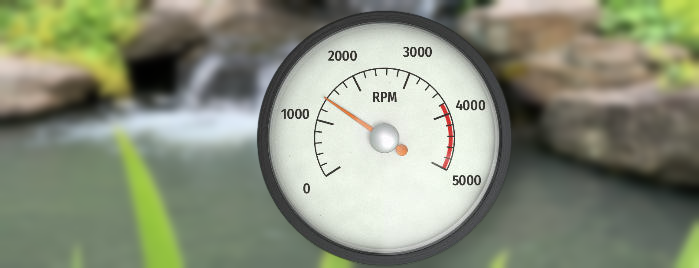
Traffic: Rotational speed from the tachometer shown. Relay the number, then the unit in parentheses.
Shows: 1400 (rpm)
